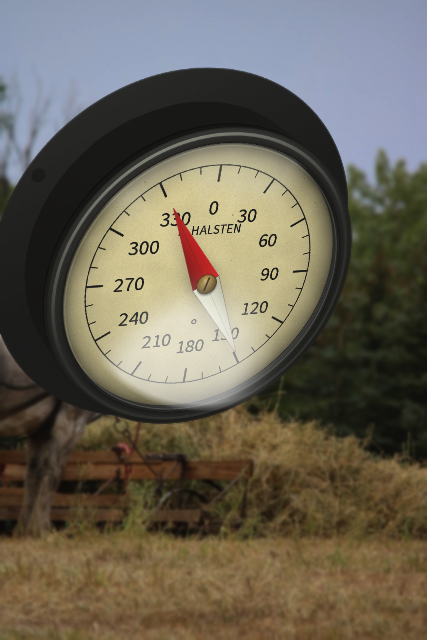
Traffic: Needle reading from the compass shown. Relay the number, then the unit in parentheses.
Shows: 330 (°)
